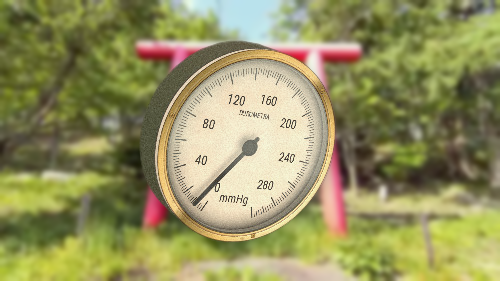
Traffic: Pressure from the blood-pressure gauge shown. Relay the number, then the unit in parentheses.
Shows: 10 (mmHg)
